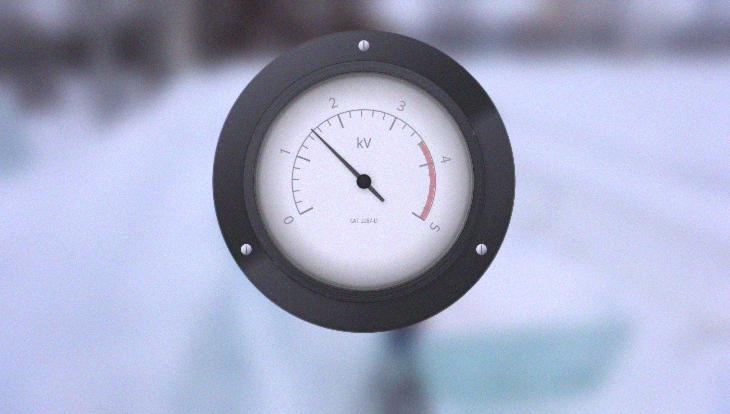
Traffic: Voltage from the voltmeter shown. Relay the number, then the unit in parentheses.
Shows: 1.5 (kV)
